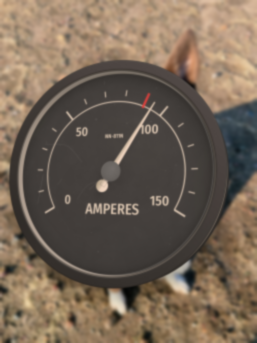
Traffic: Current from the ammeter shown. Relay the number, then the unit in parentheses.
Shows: 95 (A)
